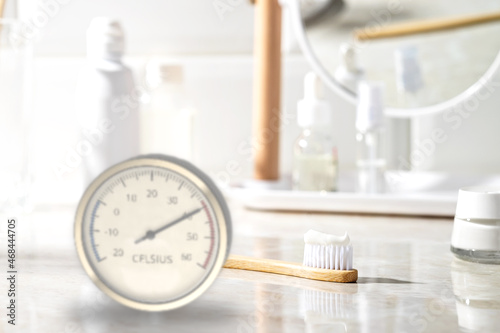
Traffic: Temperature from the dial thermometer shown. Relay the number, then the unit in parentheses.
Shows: 40 (°C)
